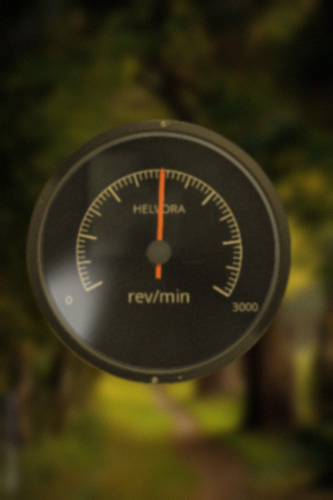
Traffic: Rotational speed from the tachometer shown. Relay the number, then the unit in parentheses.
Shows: 1500 (rpm)
